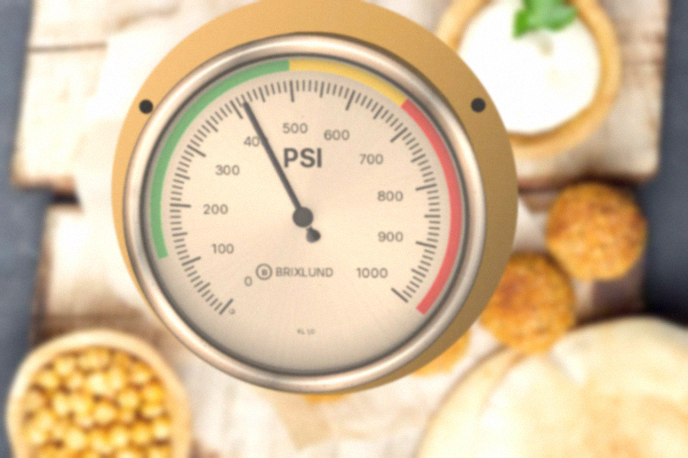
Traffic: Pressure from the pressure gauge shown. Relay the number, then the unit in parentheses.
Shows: 420 (psi)
